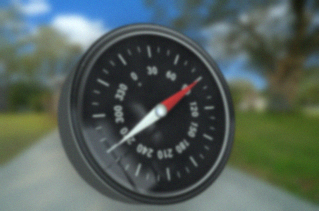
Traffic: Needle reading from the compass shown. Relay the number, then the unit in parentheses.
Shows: 90 (°)
